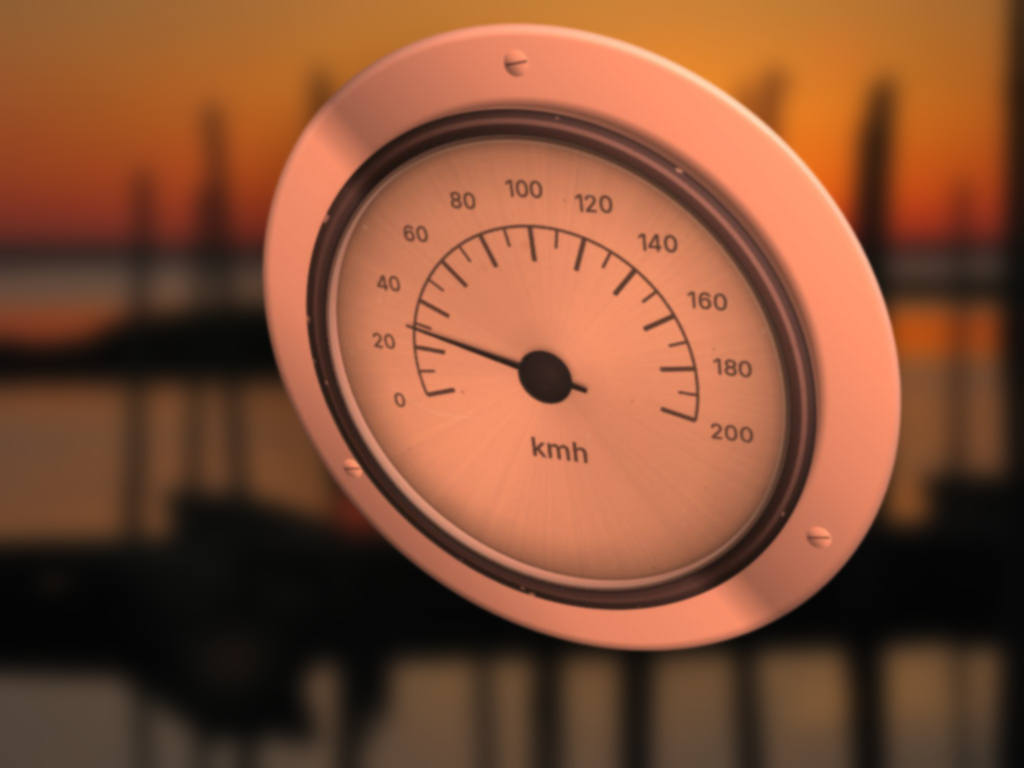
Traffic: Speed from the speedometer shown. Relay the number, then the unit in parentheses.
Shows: 30 (km/h)
